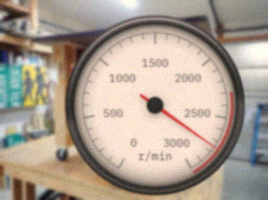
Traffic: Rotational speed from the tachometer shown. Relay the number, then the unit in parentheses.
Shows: 2750 (rpm)
